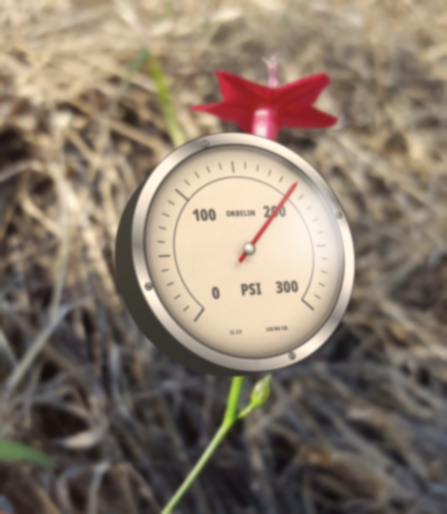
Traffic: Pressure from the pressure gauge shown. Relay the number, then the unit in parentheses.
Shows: 200 (psi)
